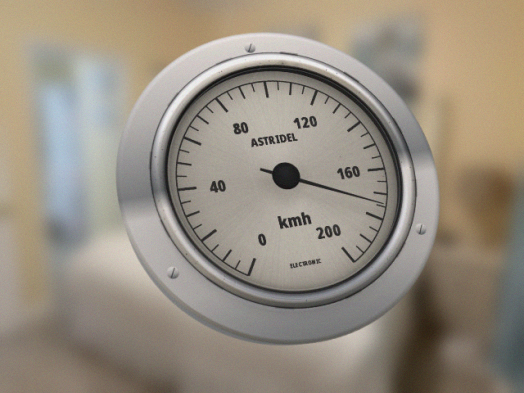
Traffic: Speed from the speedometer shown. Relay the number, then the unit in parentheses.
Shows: 175 (km/h)
